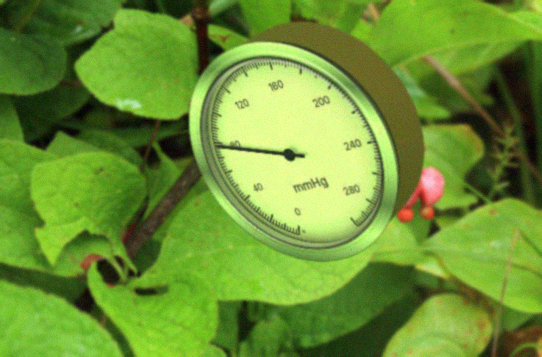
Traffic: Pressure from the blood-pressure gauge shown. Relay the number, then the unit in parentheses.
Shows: 80 (mmHg)
